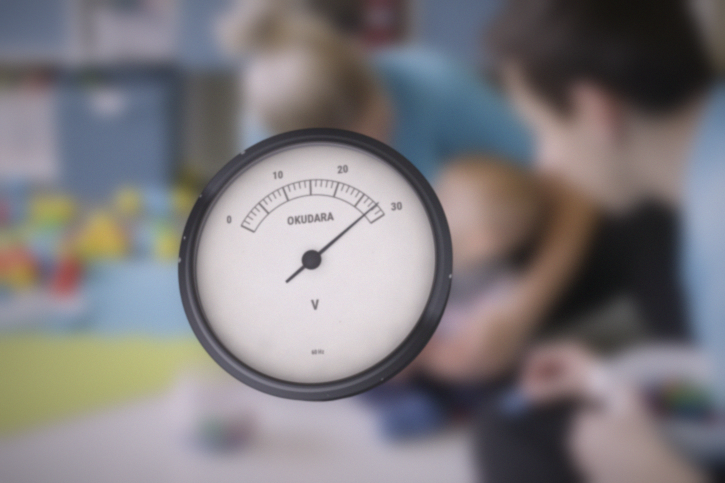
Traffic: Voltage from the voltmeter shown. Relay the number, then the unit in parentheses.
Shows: 28 (V)
